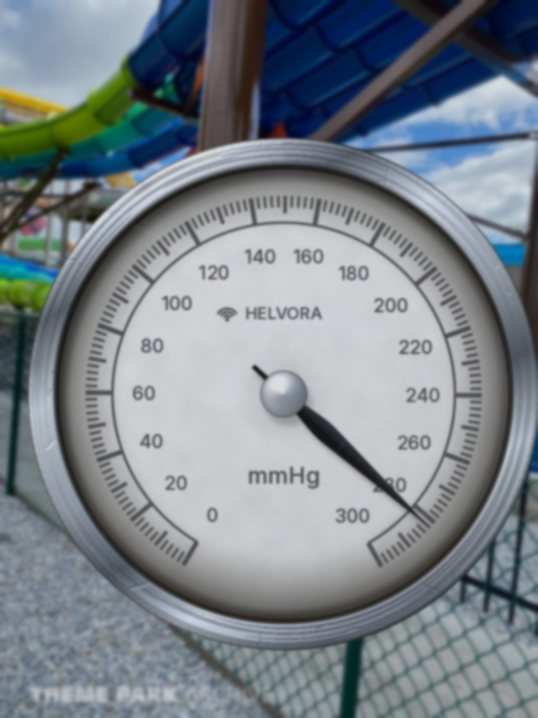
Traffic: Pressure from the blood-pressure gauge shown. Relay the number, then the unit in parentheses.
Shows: 282 (mmHg)
